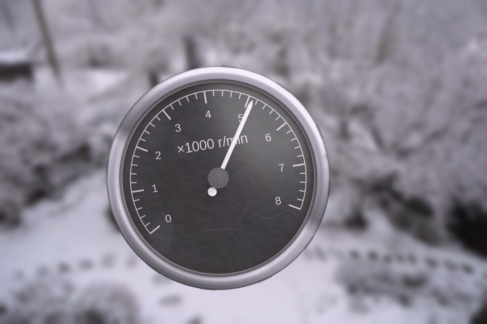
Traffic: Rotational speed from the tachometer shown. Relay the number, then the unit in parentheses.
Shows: 5100 (rpm)
